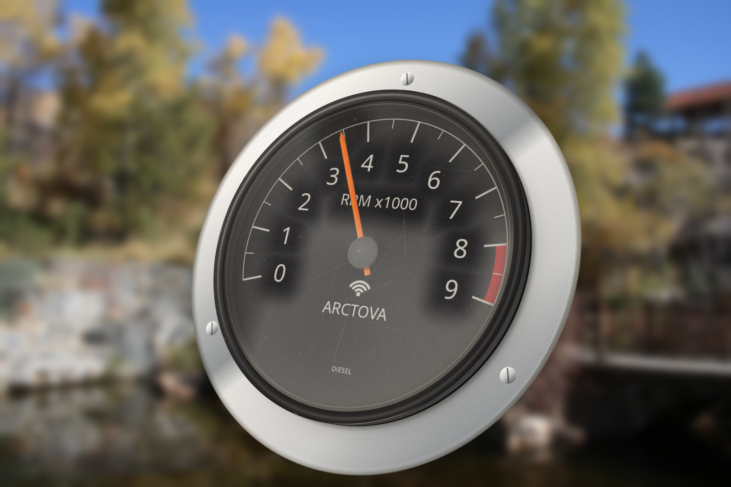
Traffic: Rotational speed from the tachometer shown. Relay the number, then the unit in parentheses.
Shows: 3500 (rpm)
